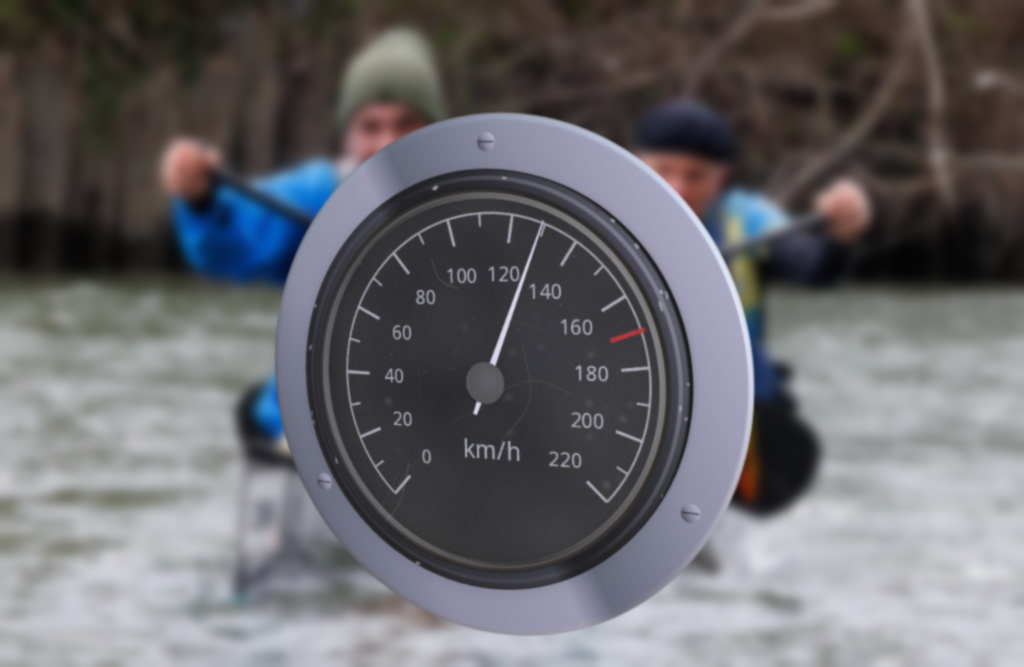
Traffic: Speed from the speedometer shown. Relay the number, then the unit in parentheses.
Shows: 130 (km/h)
